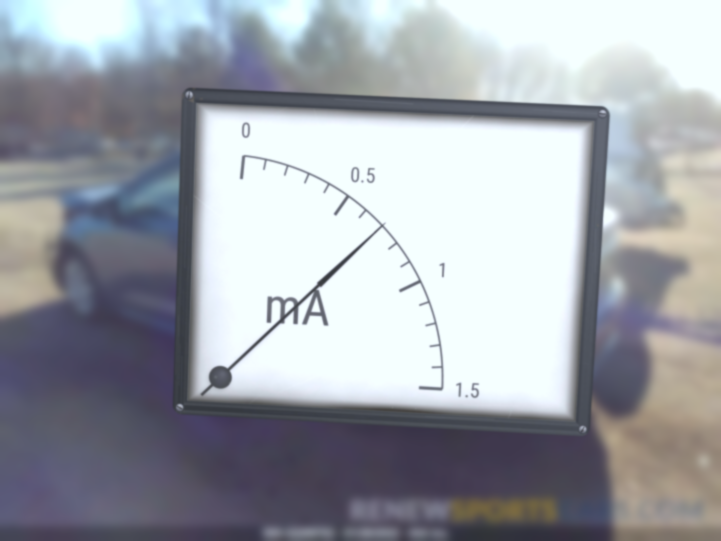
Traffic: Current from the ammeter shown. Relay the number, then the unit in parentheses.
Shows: 0.7 (mA)
